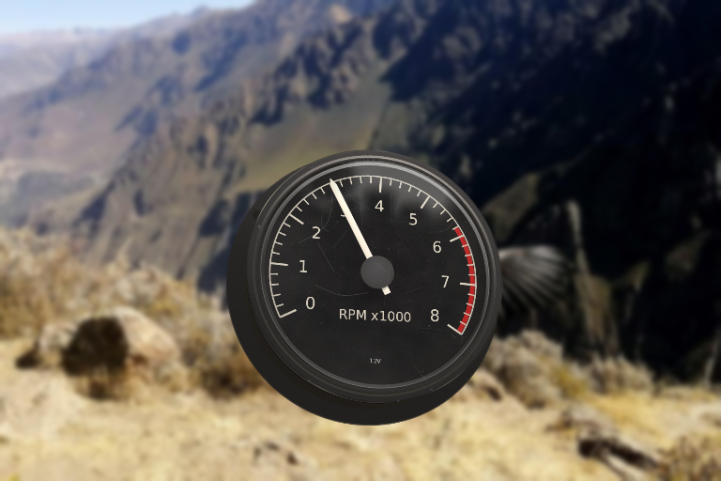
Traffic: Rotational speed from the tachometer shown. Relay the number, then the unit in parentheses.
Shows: 3000 (rpm)
